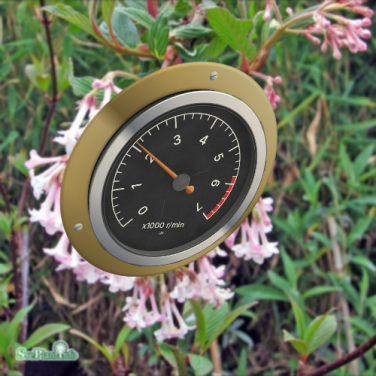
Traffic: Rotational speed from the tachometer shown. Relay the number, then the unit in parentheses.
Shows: 2100 (rpm)
